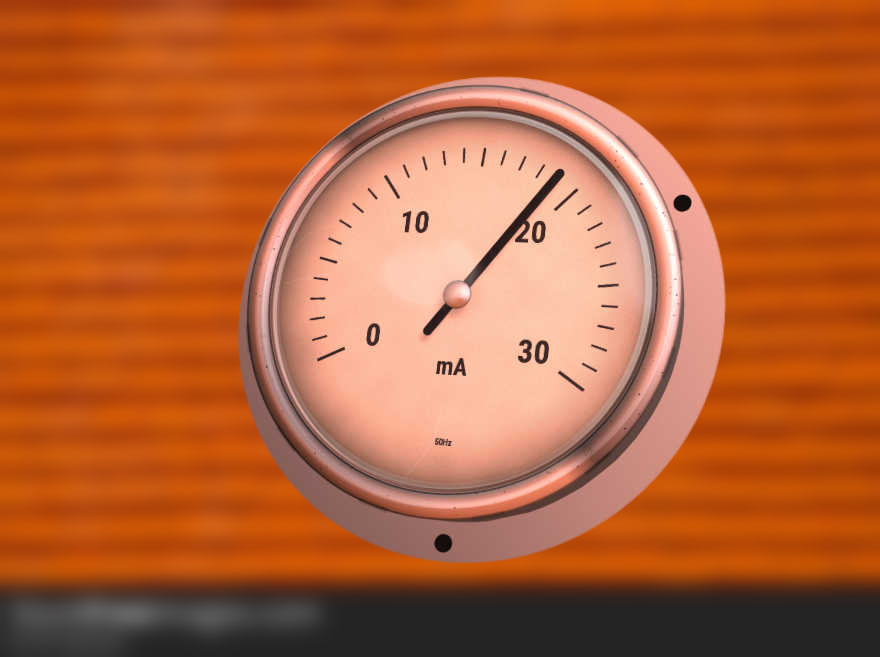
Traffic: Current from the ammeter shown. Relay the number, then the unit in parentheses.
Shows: 19 (mA)
